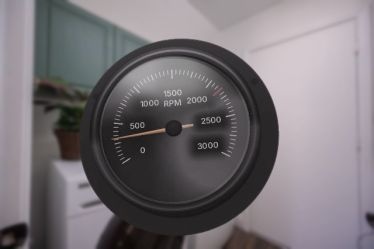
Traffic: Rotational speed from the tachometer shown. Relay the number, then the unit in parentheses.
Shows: 300 (rpm)
